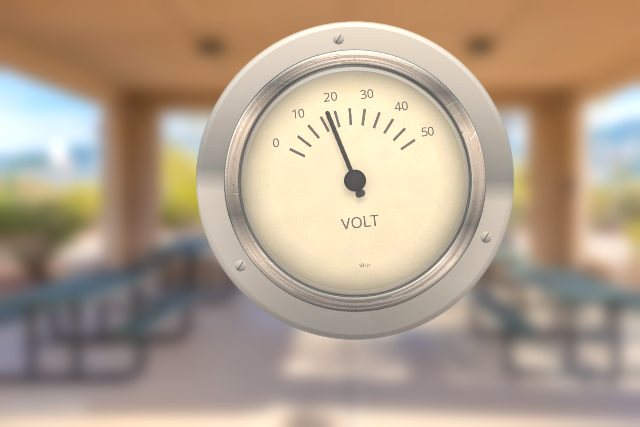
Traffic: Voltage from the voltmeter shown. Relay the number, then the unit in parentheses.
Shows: 17.5 (V)
